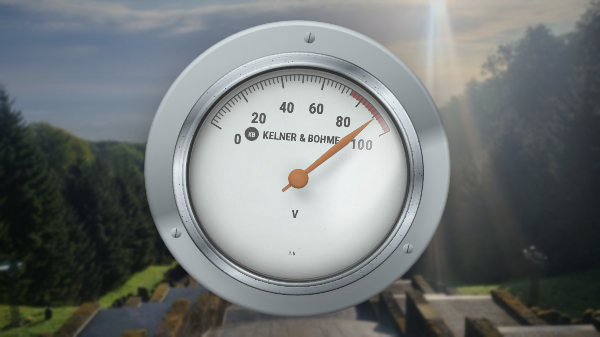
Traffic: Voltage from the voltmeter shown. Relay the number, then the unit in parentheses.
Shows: 90 (V)
